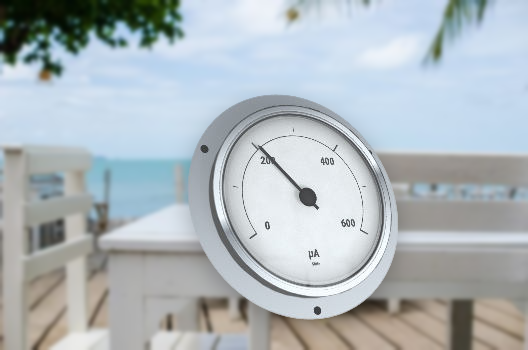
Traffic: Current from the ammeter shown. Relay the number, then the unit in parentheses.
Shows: 200 (µA)
